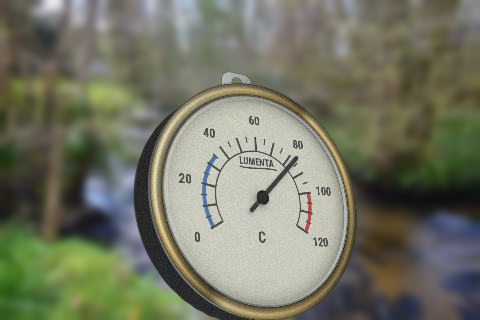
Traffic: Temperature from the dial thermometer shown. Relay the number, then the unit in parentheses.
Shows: 82.5 (°C)
